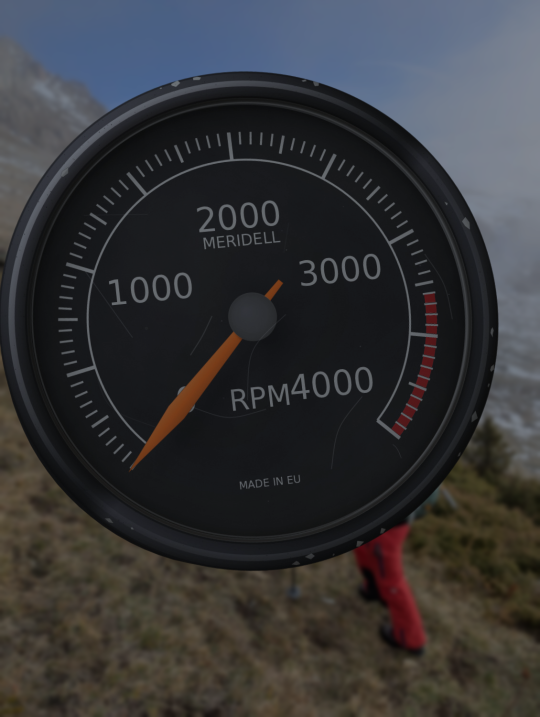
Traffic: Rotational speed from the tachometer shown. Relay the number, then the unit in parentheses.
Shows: 0 (rpm)
